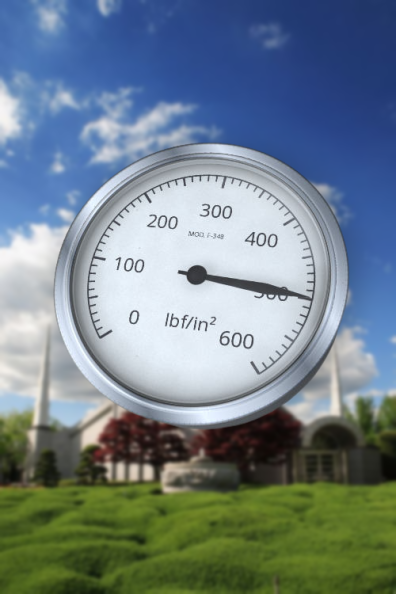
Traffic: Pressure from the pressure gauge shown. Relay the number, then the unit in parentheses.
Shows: 500 (psi)
